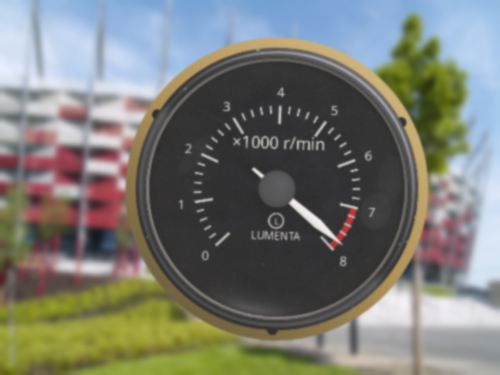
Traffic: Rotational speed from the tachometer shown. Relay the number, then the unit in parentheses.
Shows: 7800 (rpm)
